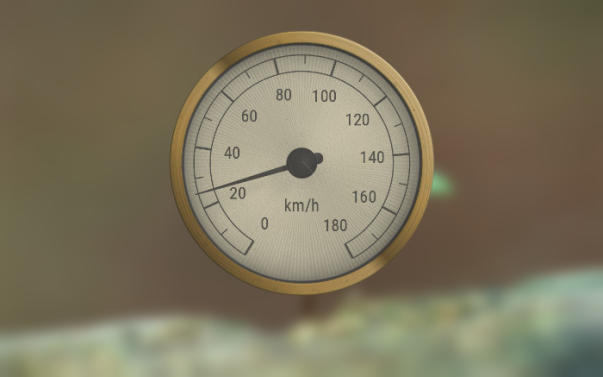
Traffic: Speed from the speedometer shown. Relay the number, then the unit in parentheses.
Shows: 25 (km/h)
